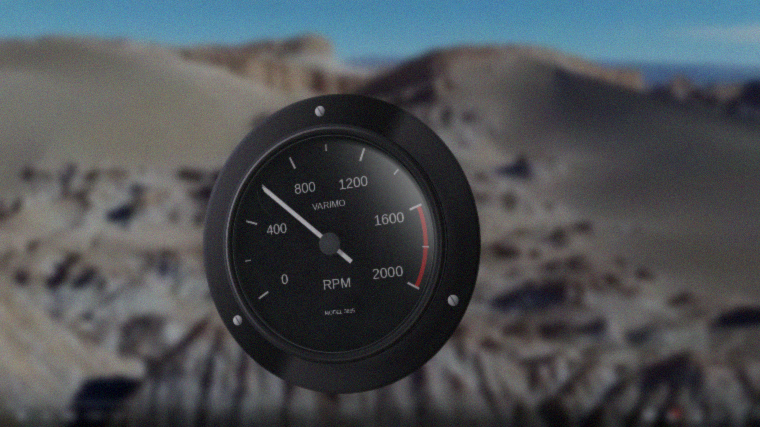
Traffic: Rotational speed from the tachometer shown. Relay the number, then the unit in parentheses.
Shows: 600 (rpm)
